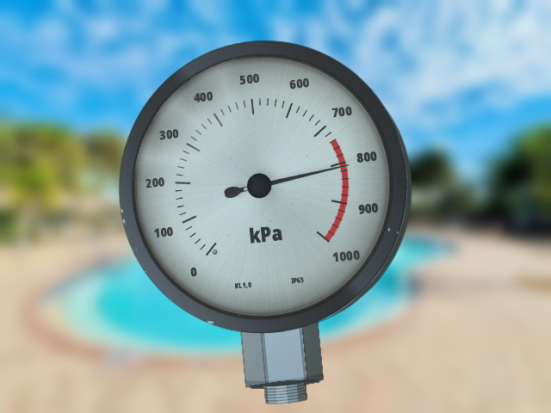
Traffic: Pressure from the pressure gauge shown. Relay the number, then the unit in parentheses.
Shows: 810 (kPa)
